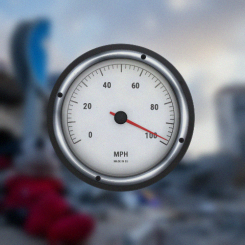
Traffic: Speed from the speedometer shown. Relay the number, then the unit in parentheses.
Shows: 98 (mph)
